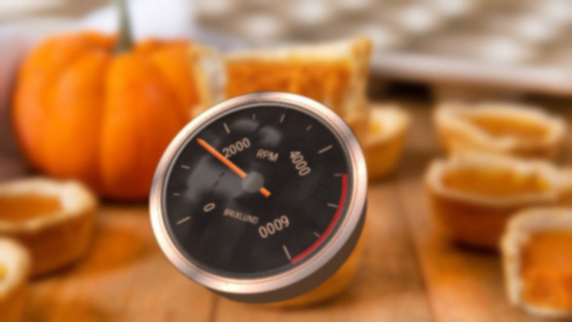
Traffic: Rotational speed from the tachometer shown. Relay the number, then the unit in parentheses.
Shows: 1500 (rpm)
